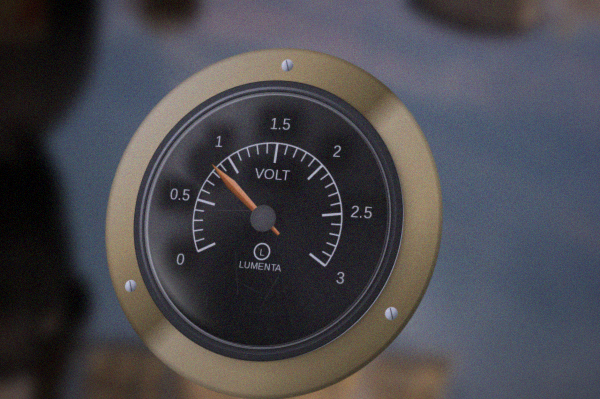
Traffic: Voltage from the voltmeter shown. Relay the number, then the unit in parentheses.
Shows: 0.85 (V)
